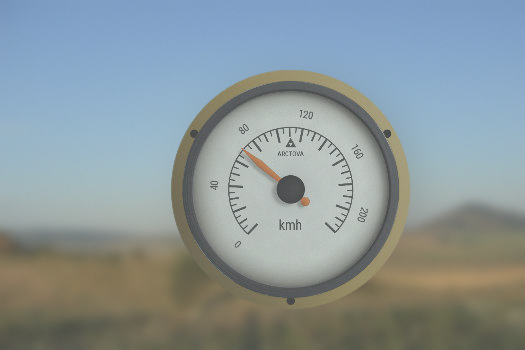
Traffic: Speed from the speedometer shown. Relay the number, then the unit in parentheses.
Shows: 70 (km/h)
